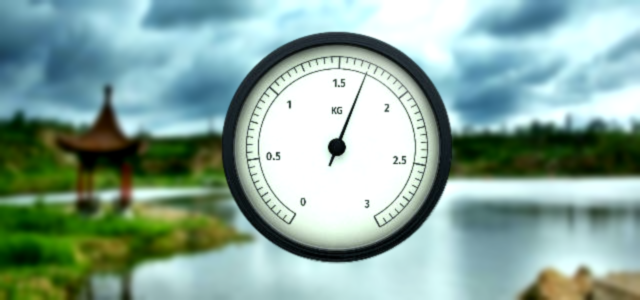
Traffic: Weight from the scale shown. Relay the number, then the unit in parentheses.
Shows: 1.7 (kg)
